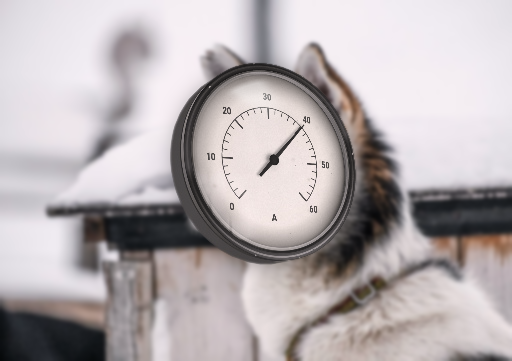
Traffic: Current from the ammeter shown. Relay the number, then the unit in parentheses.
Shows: 40 (A)
